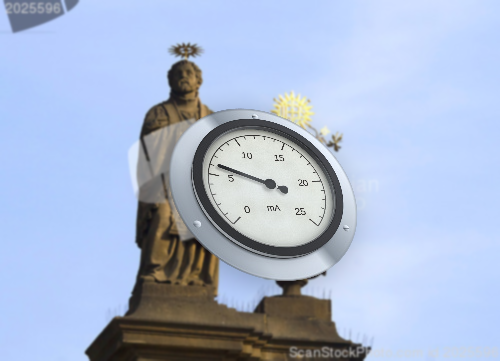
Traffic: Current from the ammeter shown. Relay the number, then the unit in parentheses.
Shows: 6 (mA)
